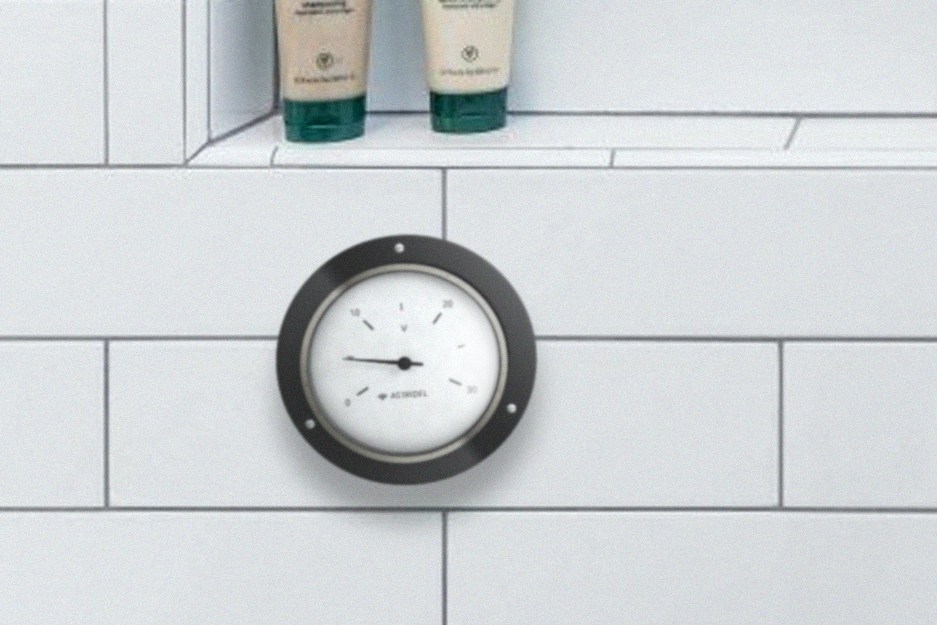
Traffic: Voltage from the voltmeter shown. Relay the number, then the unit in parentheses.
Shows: 5 (V)
